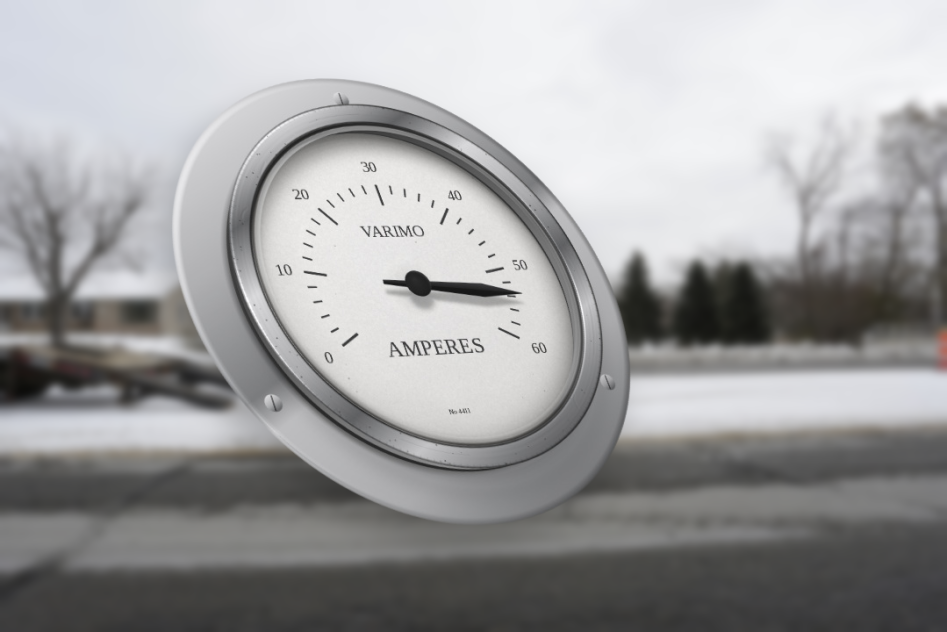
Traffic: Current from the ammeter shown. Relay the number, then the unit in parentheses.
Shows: 54 (A)
